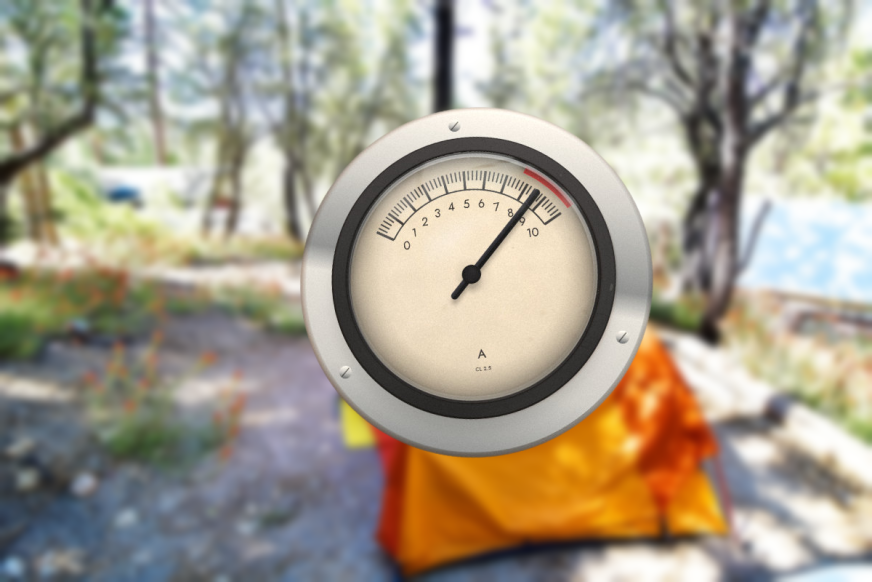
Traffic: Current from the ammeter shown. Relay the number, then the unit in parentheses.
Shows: 8.6 (A)
